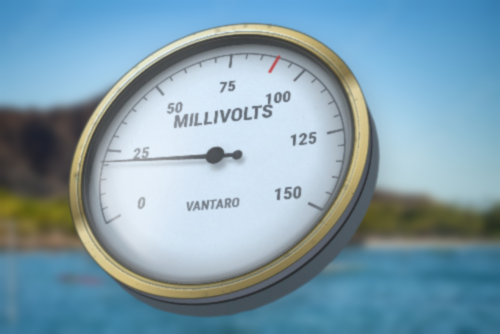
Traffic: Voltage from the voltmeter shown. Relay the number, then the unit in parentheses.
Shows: 20 (mV)
